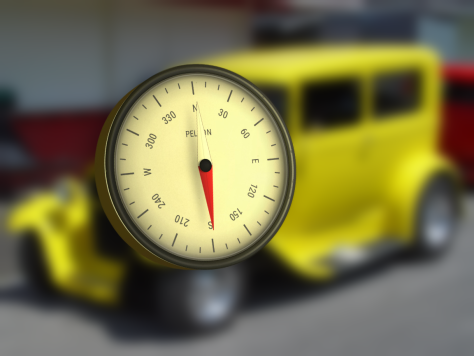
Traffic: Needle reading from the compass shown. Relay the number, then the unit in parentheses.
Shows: 180 (°)
